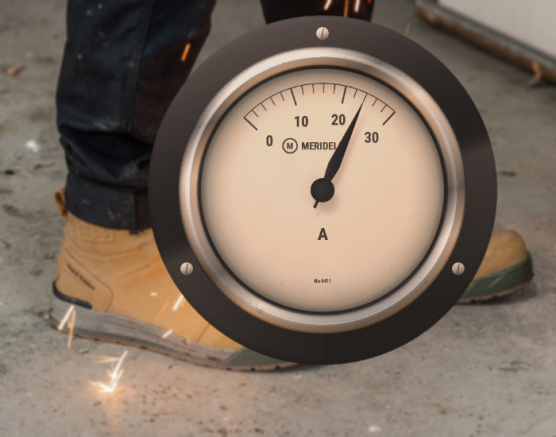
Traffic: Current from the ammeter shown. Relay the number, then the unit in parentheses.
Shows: 24 (A)
